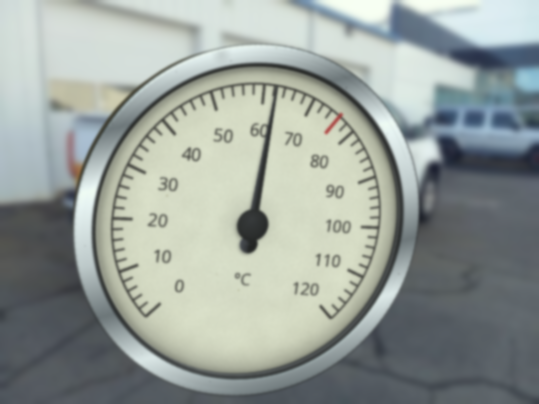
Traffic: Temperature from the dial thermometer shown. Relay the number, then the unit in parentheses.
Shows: 62 (°C)
